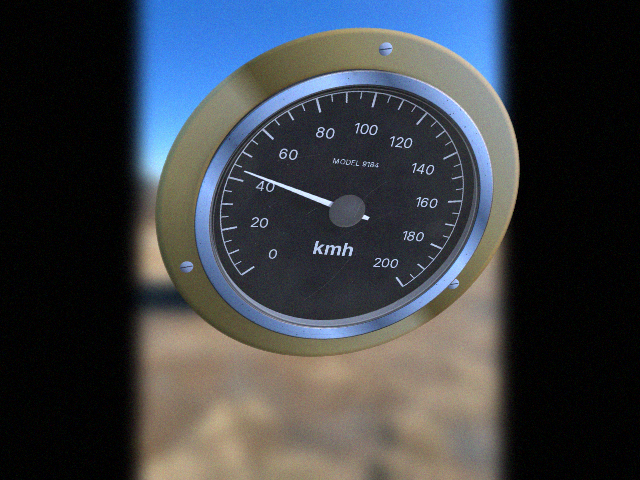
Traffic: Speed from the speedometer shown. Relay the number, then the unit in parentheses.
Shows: 45 (km/h)
